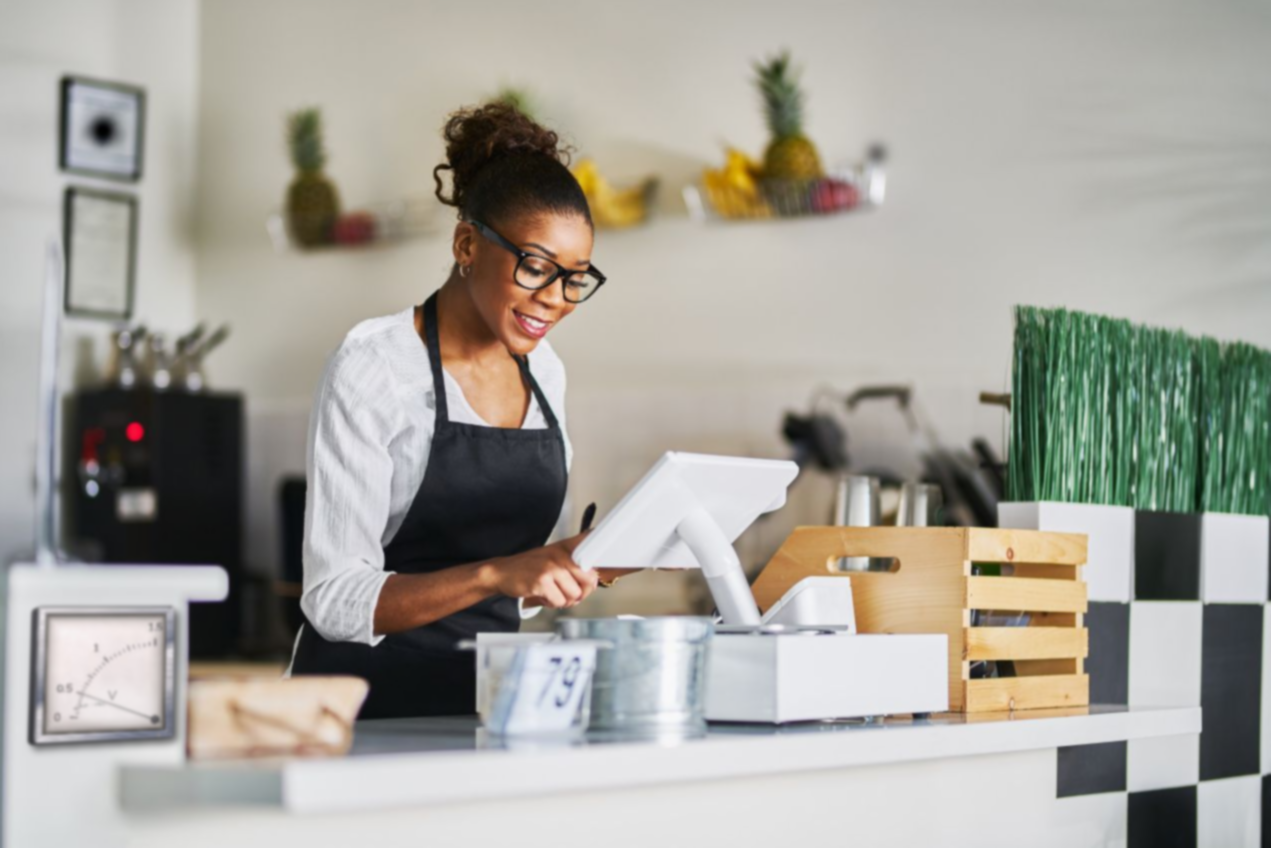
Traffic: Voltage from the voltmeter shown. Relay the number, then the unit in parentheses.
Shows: 0.5 (V)
